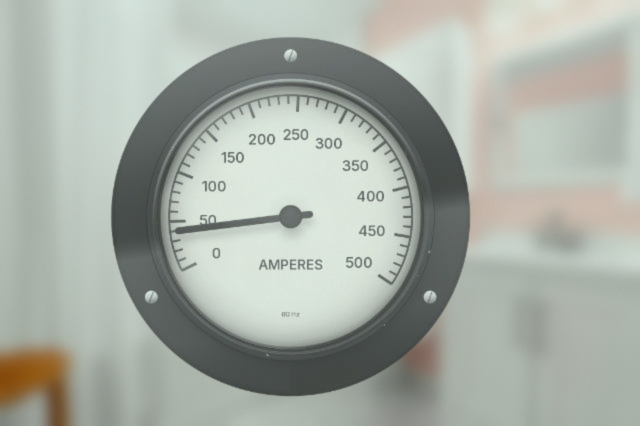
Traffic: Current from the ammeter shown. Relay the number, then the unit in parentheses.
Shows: 40 (A)
